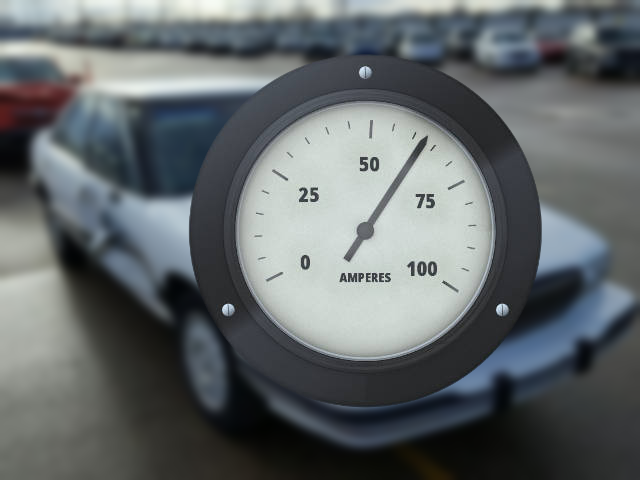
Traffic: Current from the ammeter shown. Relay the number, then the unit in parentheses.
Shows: 62.5 (A)
